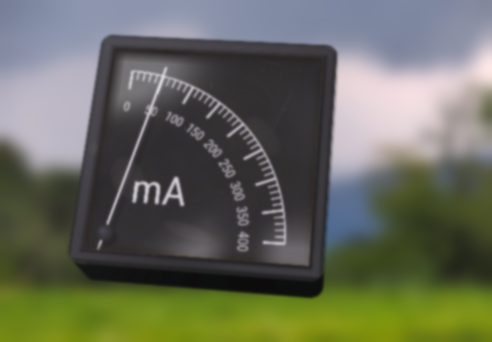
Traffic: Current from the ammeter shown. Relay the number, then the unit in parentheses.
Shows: 50 (mA)
